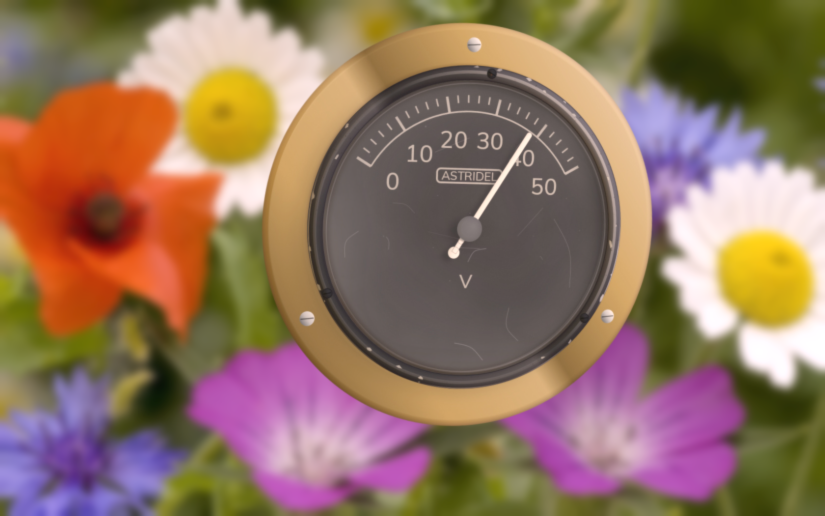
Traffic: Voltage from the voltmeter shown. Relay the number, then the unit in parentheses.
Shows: 38 (V)
